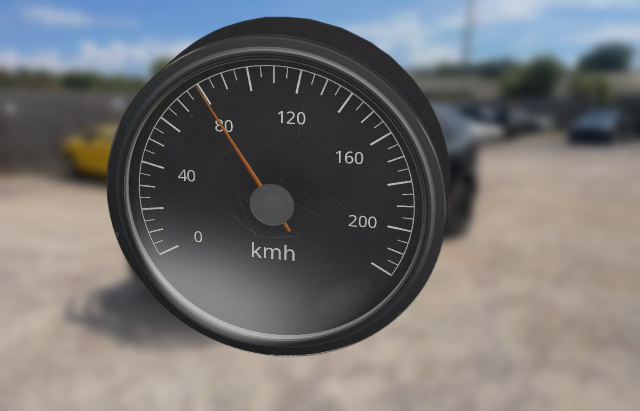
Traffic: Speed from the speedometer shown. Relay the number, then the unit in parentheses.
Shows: 80 (km/h)
